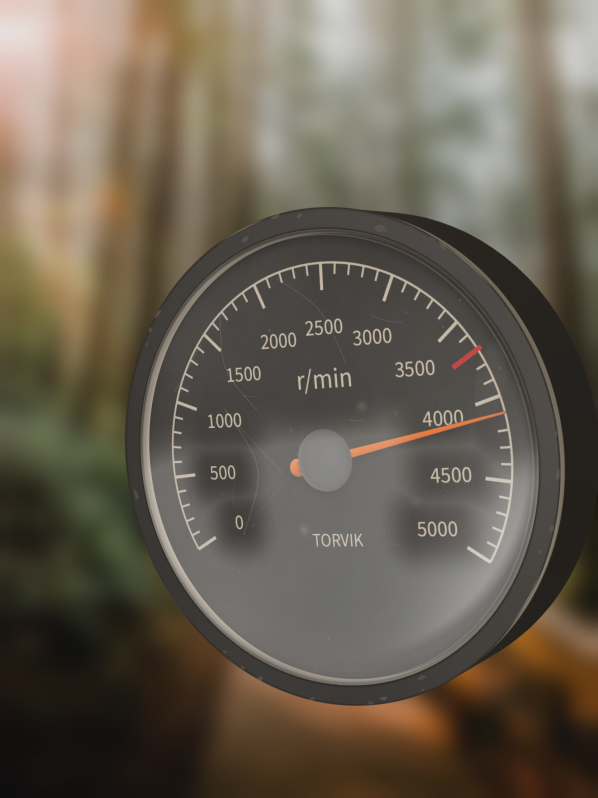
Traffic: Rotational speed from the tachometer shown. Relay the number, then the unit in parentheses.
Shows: 4100 (rpm)
